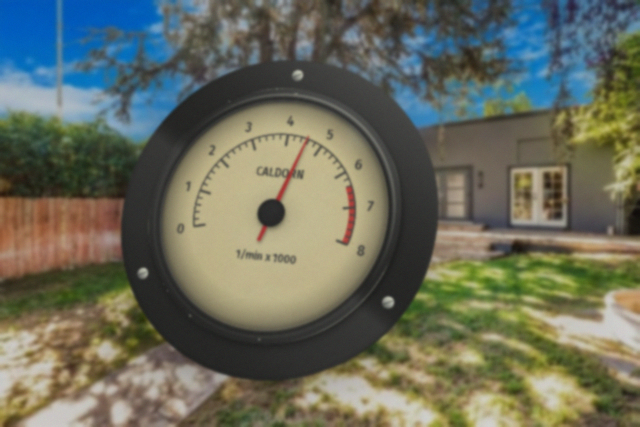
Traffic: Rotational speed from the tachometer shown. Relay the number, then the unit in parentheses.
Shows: 4600 (rpm)
